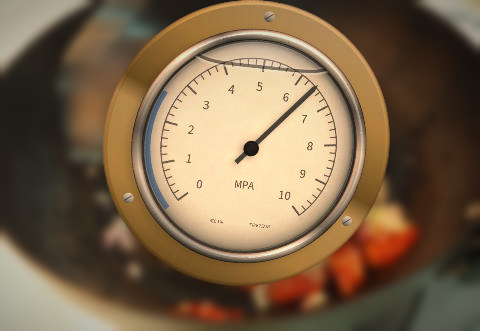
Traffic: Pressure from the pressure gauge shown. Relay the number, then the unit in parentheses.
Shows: 6.4 (MPa)
